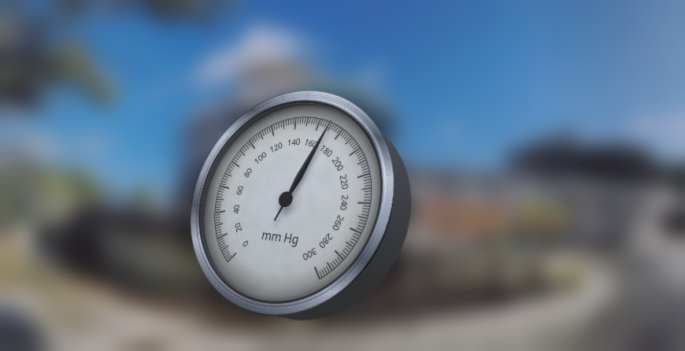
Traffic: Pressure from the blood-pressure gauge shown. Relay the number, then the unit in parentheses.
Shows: 170 (mmHg)
